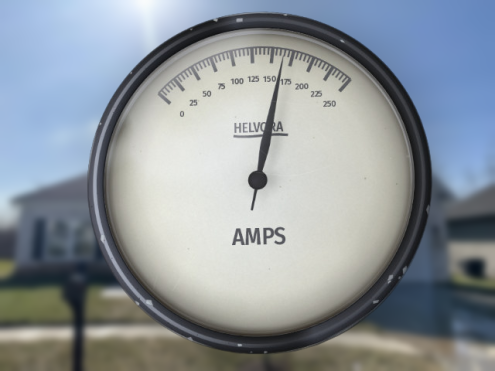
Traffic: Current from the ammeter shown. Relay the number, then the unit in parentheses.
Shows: 165 (A)
